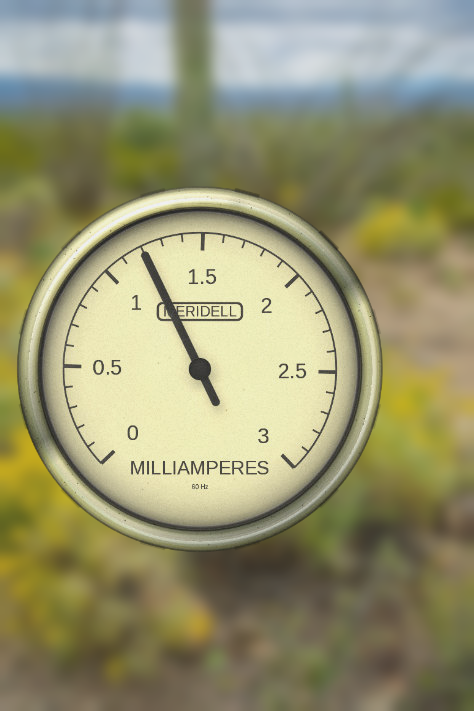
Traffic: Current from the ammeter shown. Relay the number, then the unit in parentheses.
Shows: 1.2 (mA)
